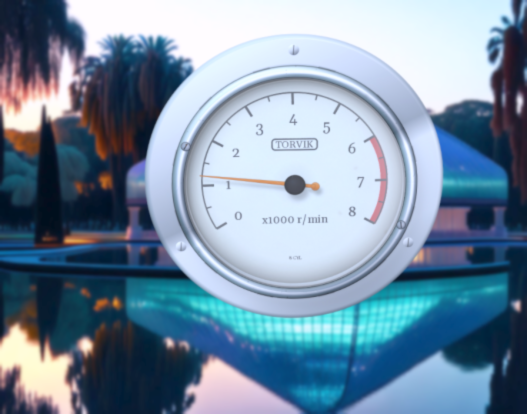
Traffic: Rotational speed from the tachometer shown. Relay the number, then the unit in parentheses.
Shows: 1250 (rpm)
